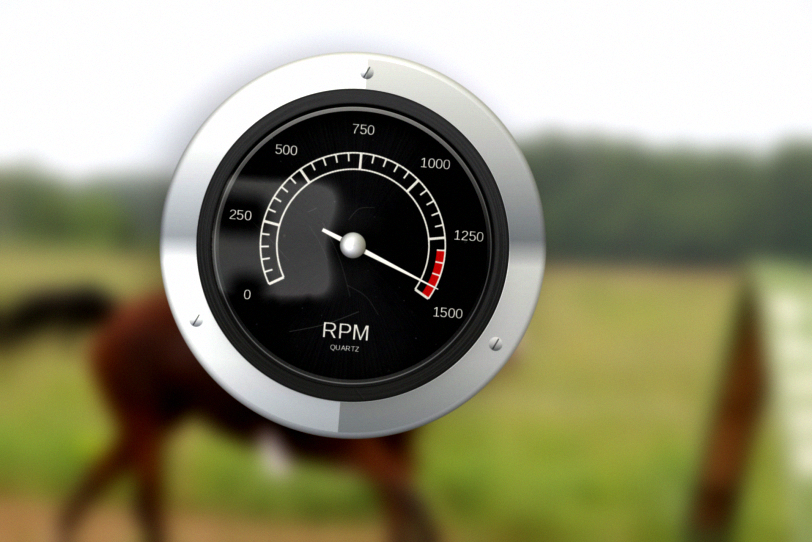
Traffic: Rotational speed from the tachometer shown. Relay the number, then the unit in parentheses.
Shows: 1450 (rpm)
